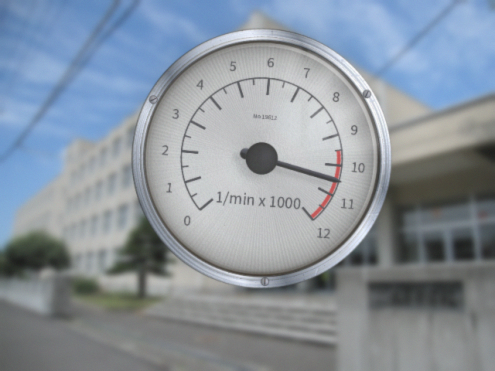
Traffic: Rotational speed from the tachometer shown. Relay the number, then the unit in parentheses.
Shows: 10500 (rpm)
